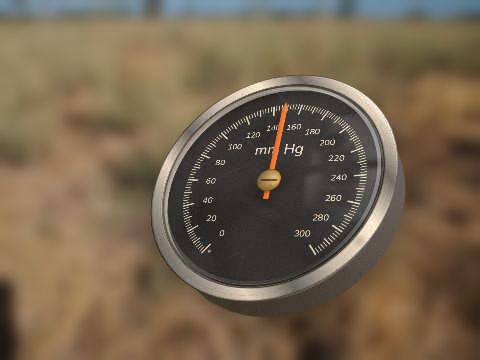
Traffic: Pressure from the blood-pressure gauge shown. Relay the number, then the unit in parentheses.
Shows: 150 (mmHg)
